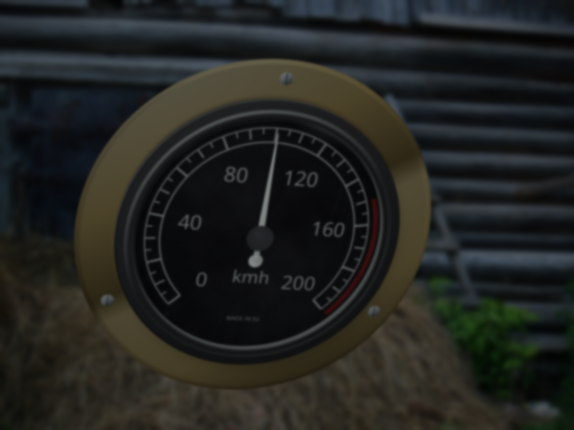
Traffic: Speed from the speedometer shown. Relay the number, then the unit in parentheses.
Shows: 100 (km/h)
